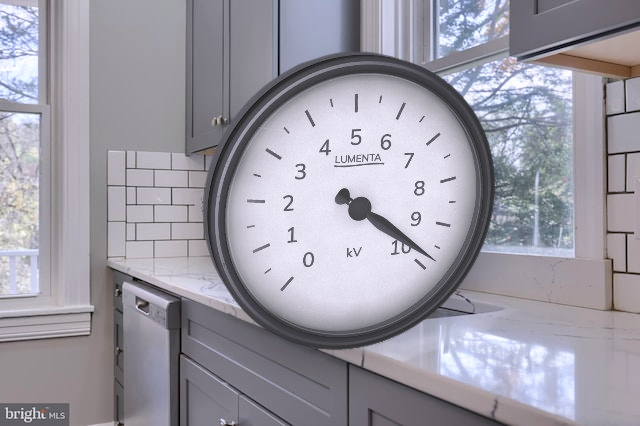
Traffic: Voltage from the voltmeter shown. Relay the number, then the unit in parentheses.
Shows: 9.75 (kV)
